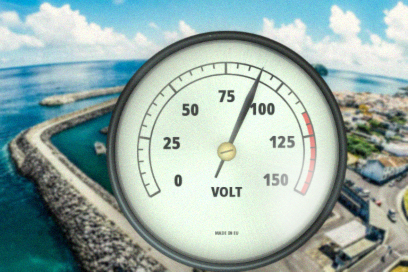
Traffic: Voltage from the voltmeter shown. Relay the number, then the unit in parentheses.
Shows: 90 (V)
